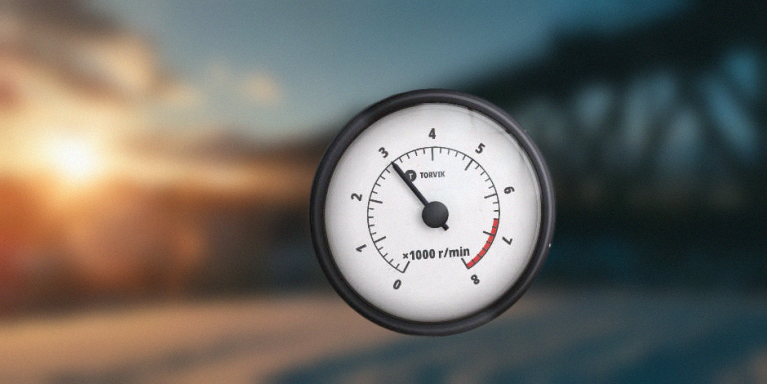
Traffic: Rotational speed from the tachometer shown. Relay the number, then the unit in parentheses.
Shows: 3000 (rpm)
